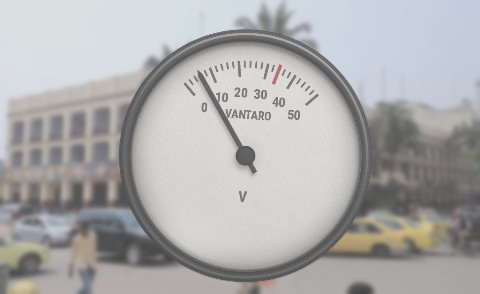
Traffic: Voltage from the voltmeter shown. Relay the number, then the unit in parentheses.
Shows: 6 (V)
